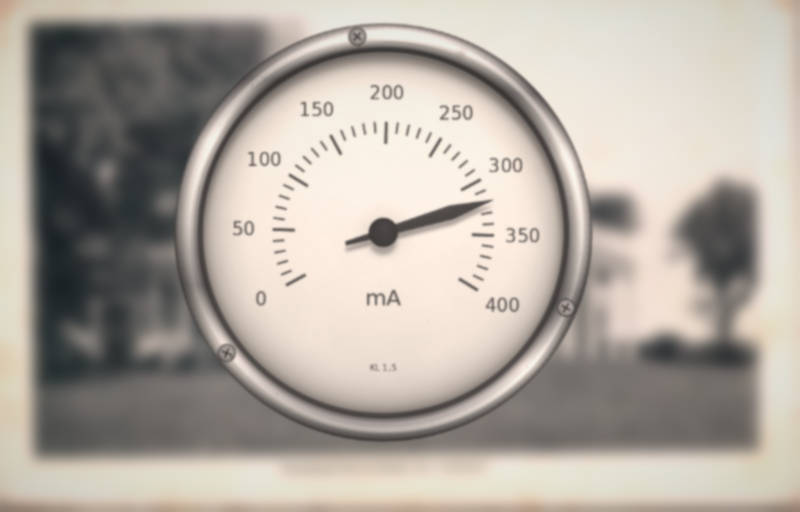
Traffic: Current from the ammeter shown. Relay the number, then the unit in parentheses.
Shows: 320 (mA)
